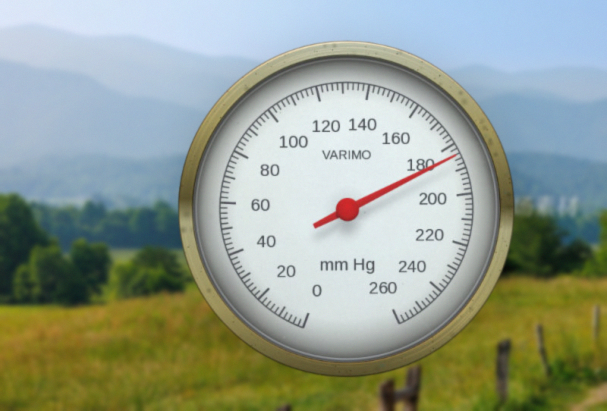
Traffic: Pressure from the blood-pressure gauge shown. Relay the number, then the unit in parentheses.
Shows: 184 (mmHg)
